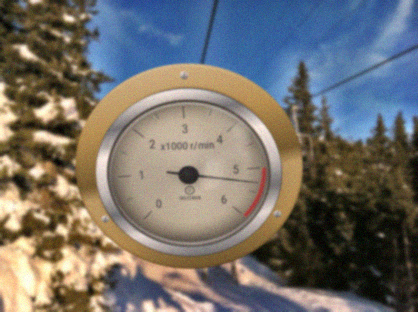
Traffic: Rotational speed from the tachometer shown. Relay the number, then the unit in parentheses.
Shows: 5250 (rpm)
